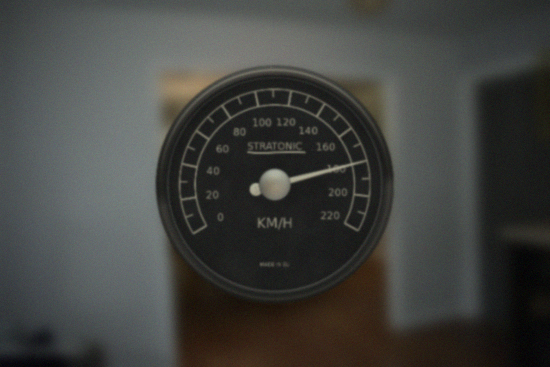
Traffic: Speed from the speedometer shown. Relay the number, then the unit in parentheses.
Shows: 180 (km/h)
